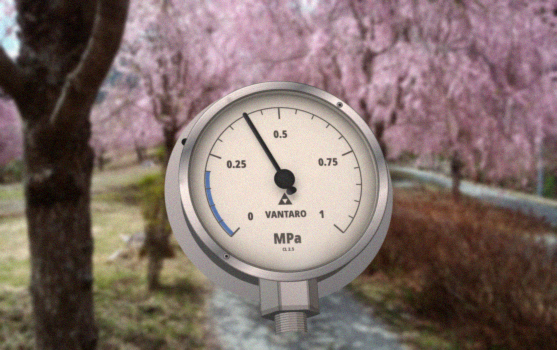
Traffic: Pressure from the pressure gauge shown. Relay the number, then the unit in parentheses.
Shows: 0.4 (MPa)
